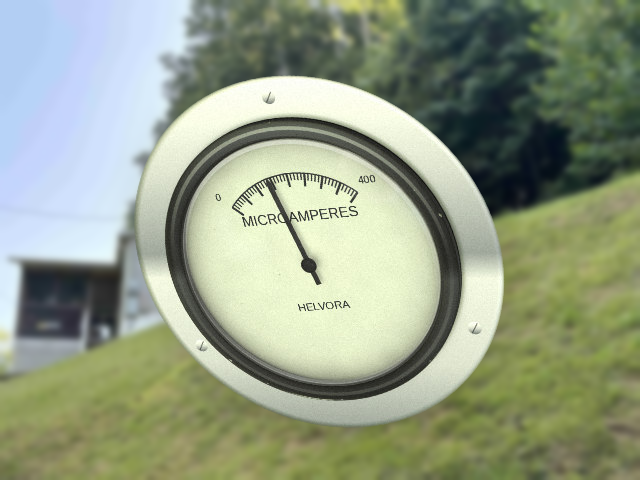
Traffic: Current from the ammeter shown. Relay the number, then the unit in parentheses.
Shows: 150 (µA)
